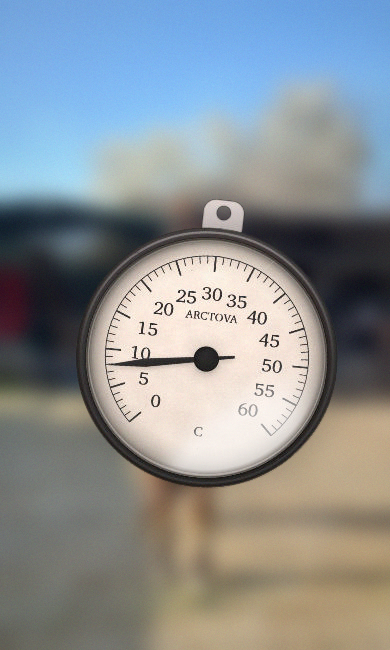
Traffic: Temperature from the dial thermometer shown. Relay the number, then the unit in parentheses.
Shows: 8 (°C)
